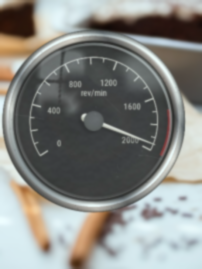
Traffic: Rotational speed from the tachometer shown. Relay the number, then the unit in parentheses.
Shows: 1950 (rpm)
